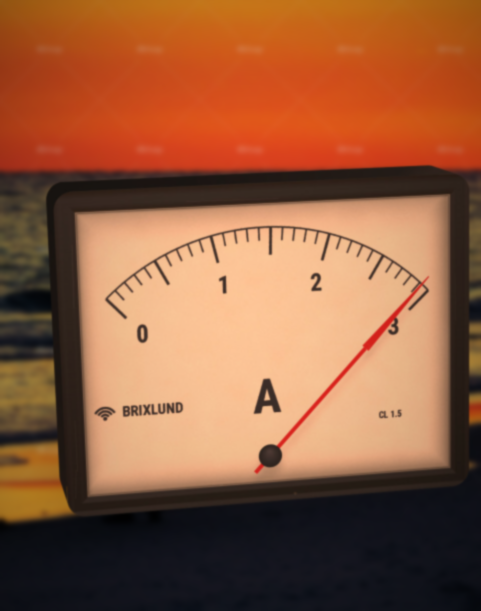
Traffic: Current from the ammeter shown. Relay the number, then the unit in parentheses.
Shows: 2.9 (A)
